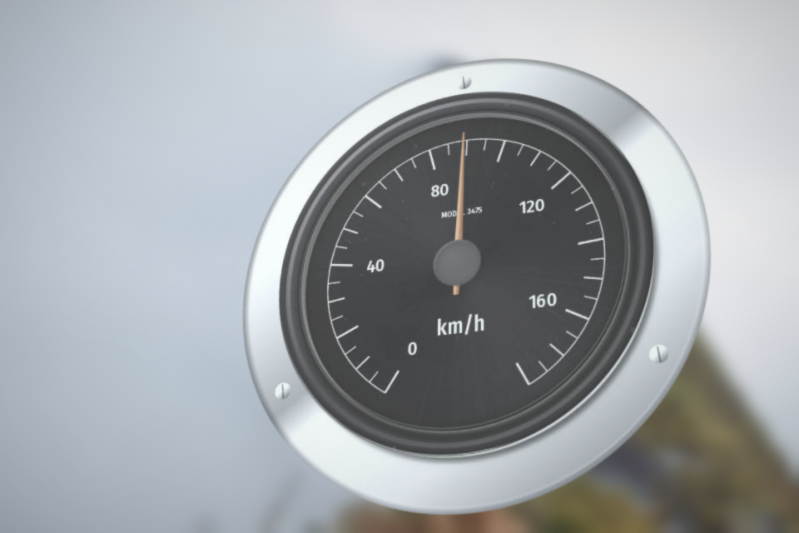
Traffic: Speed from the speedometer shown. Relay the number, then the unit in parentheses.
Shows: 90 (km/h)
